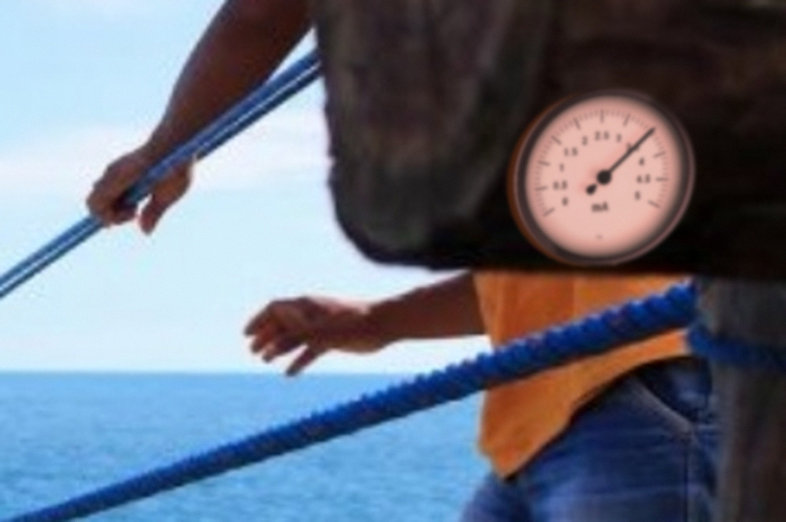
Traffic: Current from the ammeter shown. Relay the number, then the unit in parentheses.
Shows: 3.5 (mA)
